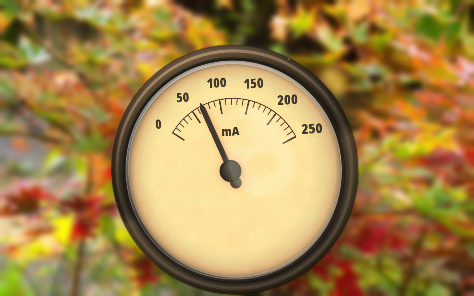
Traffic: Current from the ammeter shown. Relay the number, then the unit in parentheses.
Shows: 70 (mA)
